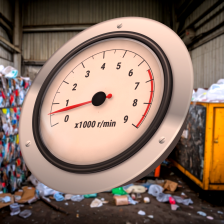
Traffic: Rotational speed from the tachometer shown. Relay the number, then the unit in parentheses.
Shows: 500 (rpm)
